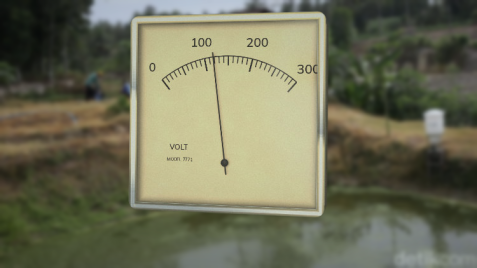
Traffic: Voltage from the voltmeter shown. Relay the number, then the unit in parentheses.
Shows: 120 (V)
